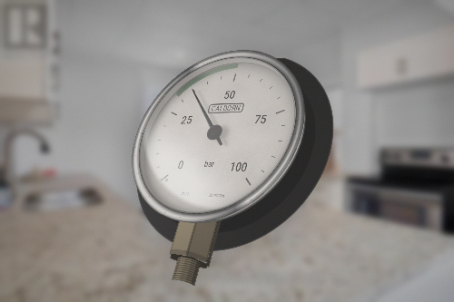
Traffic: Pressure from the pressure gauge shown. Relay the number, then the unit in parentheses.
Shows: 35 (bar)
